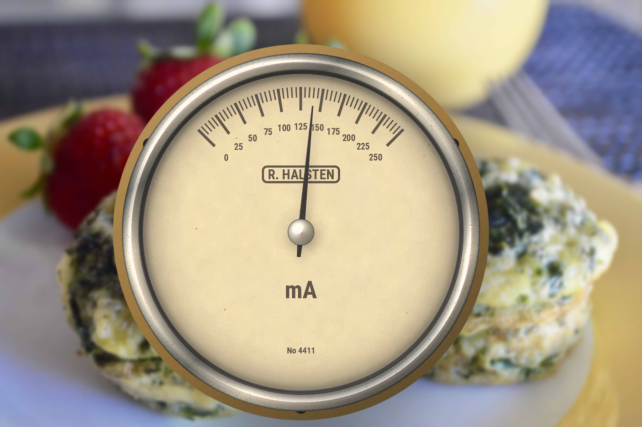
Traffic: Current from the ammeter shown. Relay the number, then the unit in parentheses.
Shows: 140 (mA)
